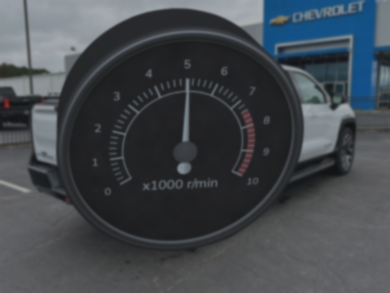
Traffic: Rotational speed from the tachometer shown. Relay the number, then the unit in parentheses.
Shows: 5000 (rpm)
